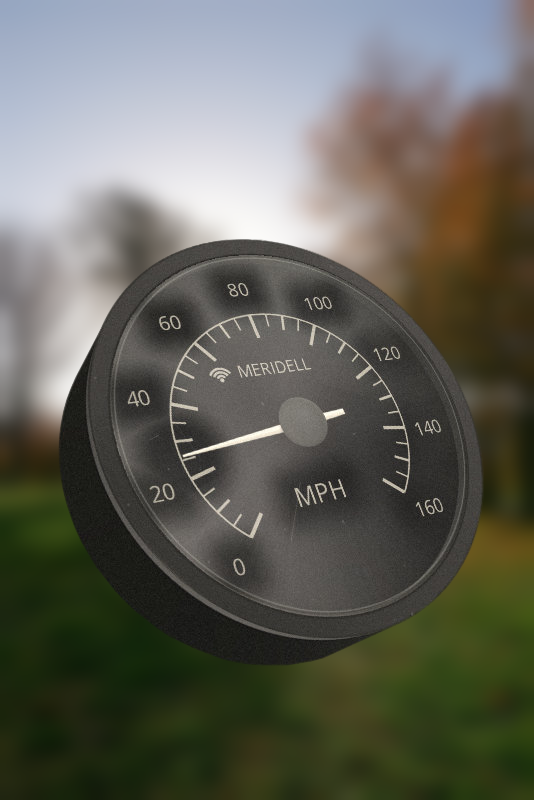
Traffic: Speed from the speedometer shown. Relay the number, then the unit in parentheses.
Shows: 25 (mph)
